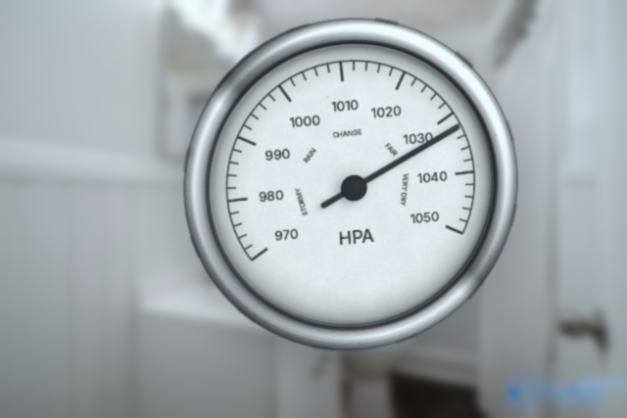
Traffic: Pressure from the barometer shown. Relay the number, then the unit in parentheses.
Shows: 1032 (hPa)
